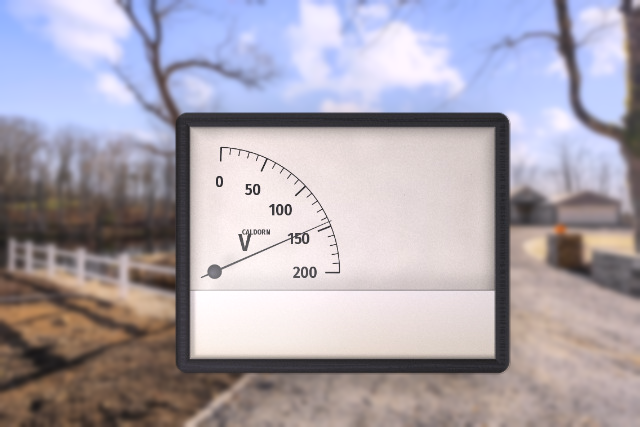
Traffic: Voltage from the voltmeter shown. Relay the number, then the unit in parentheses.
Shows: 145 (V)
